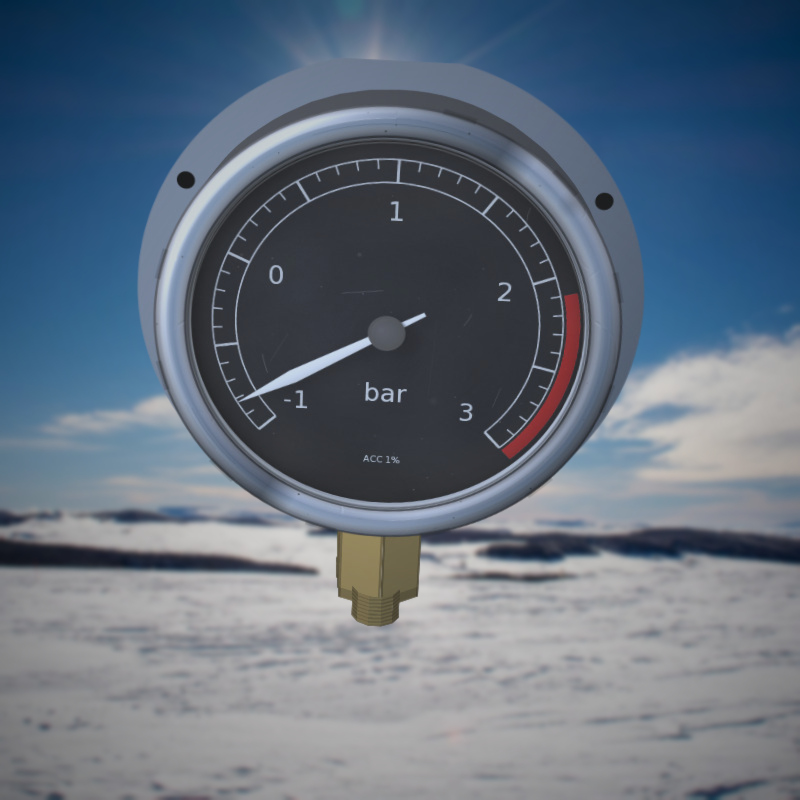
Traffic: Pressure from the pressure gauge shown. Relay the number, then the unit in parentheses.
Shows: -0.8 (bar)
